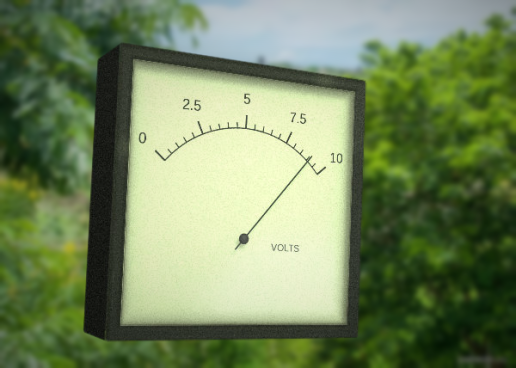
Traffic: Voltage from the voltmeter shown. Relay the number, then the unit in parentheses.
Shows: 9 (V)
